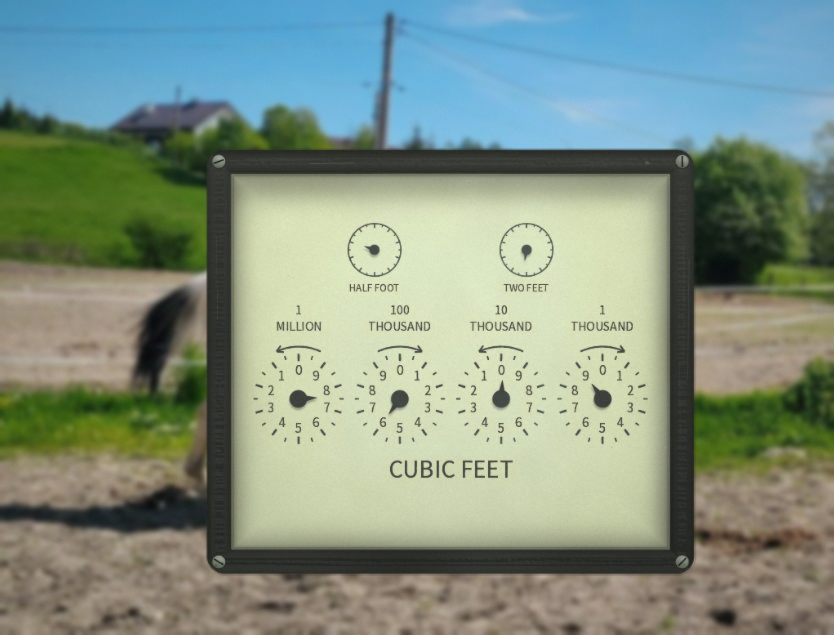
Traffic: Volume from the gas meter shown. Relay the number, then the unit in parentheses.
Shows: 759900 (ft³)
